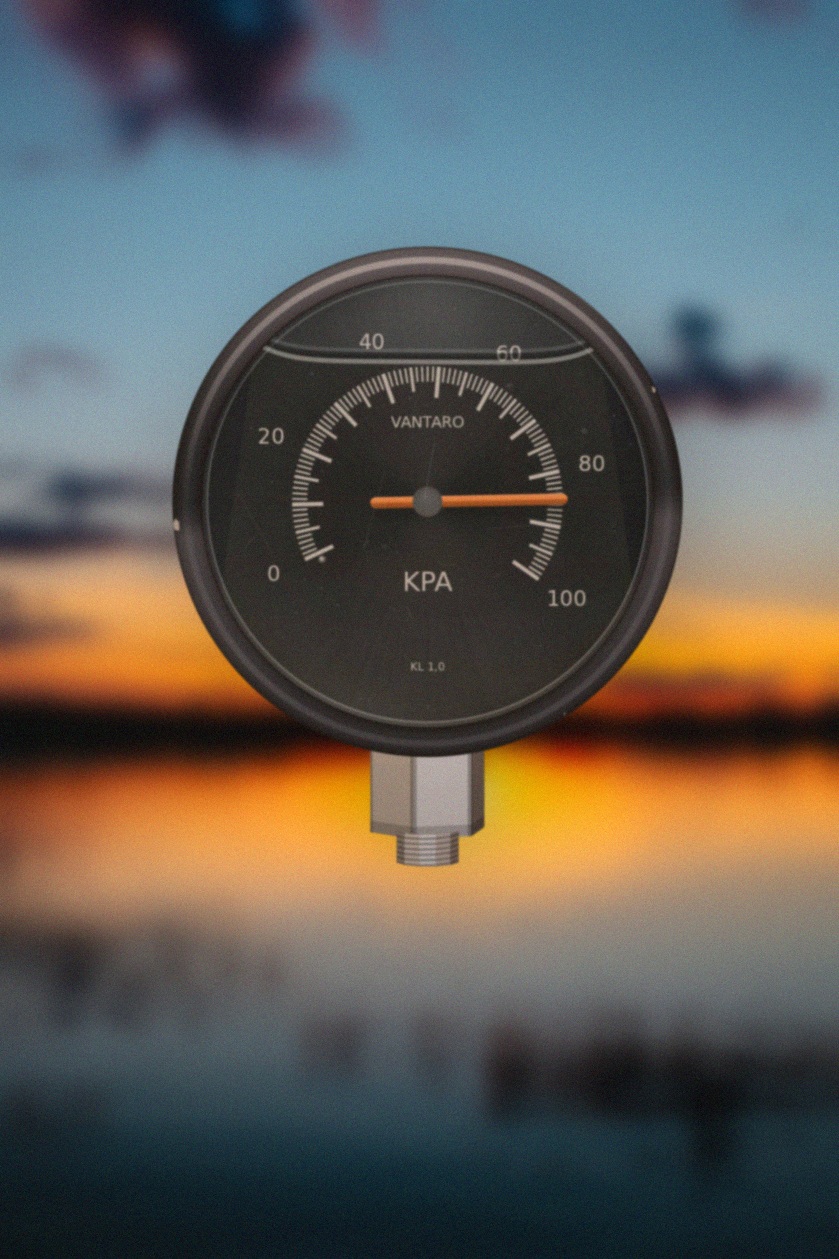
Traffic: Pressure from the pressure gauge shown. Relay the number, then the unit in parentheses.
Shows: 85 (kPa)
